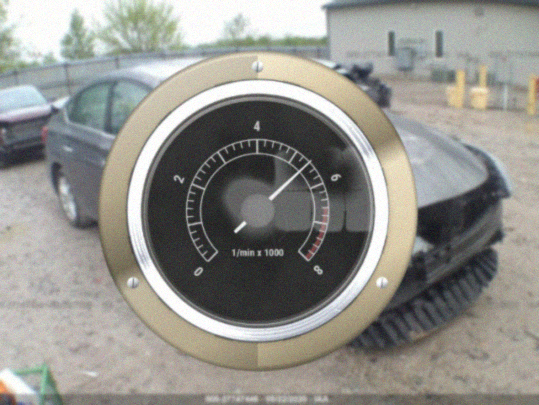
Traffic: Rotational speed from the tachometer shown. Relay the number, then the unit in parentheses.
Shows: 5400 (rpm)
